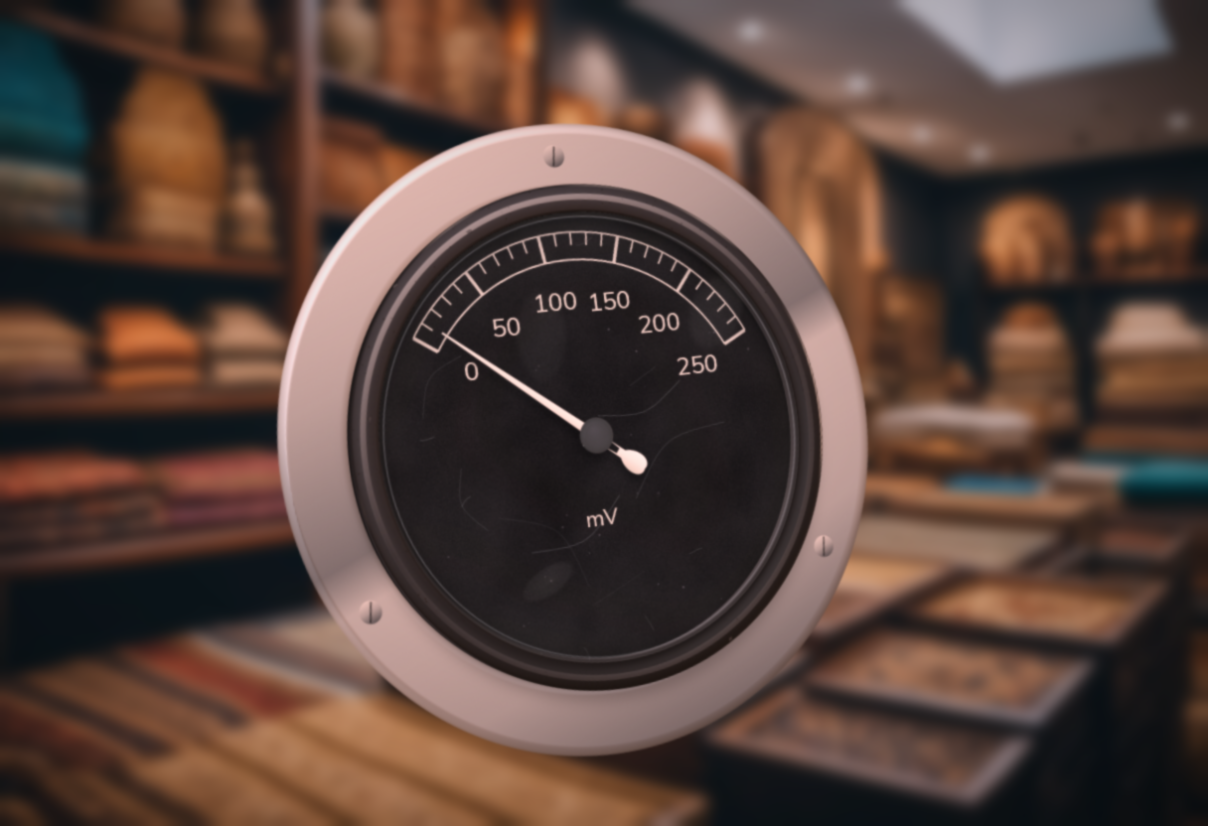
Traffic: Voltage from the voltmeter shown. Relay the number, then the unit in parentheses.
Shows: 10 (mV)
